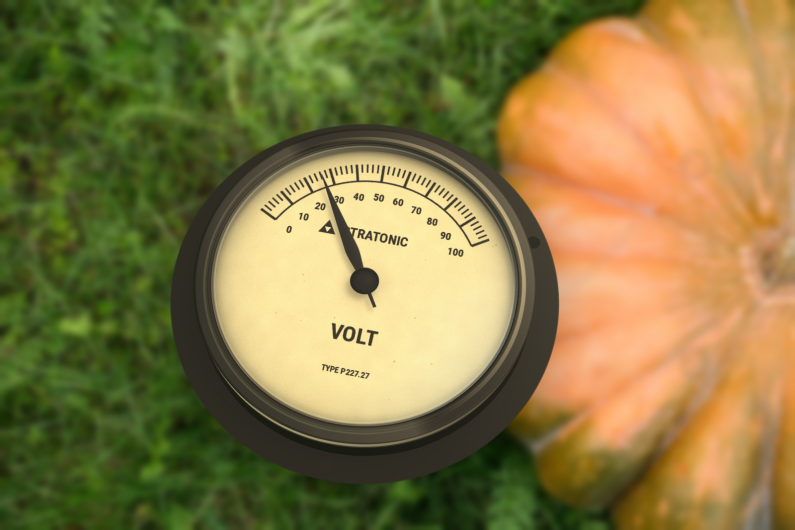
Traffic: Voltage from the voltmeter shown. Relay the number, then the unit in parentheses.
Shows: 26 (V)
